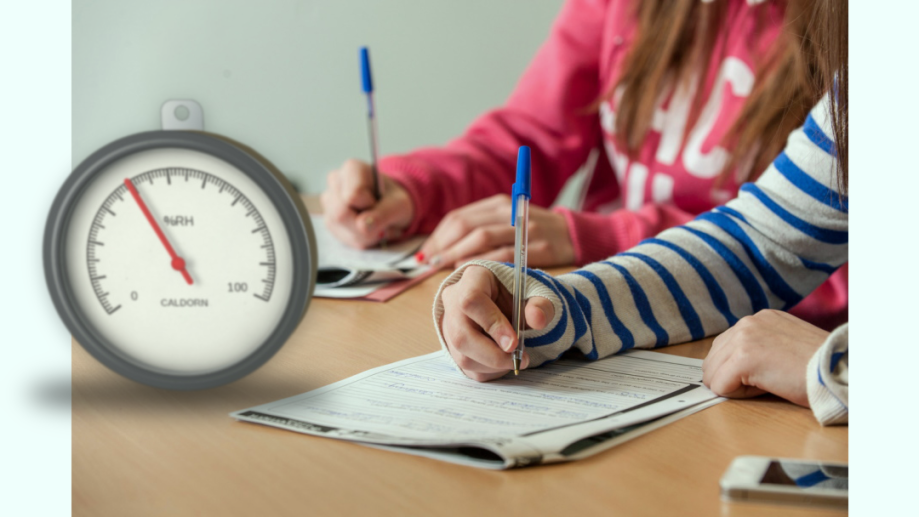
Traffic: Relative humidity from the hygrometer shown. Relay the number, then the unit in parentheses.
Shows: 40 (%)
